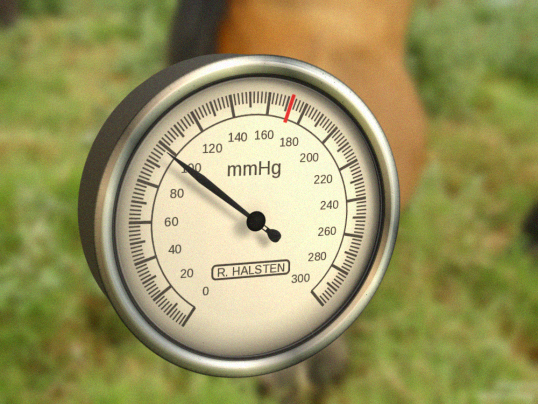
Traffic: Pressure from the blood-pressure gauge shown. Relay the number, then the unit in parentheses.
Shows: 98 (mmHg)
